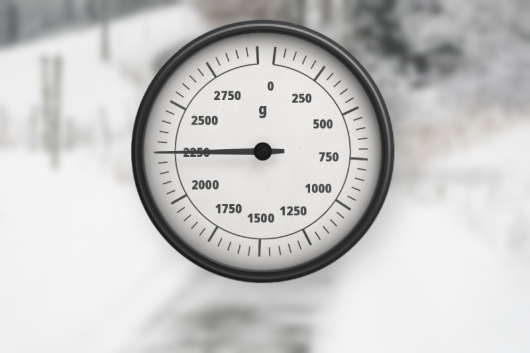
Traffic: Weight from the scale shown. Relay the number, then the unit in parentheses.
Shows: 2250 (g)
